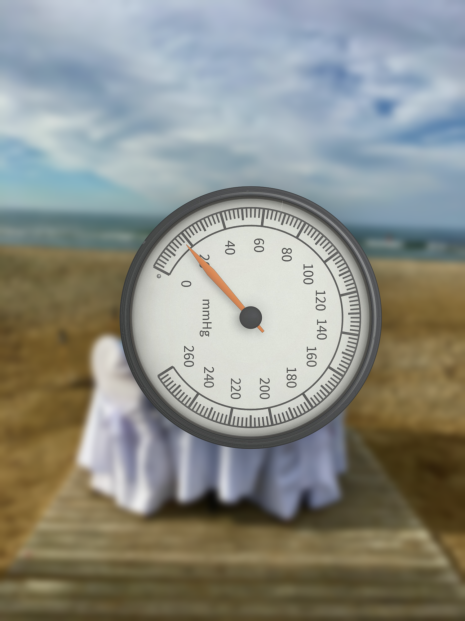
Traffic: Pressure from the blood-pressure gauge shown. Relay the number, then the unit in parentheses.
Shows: 18 (mmHg)
